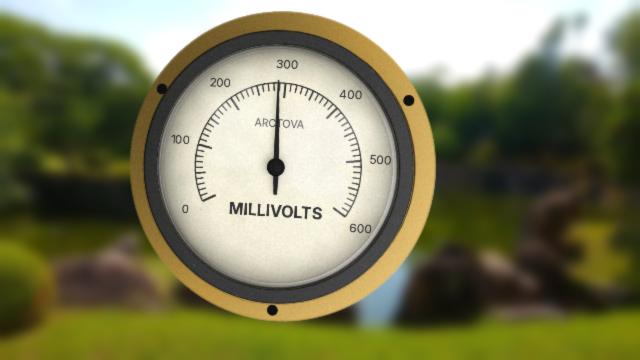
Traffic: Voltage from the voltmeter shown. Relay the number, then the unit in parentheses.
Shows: 290 (mV)
